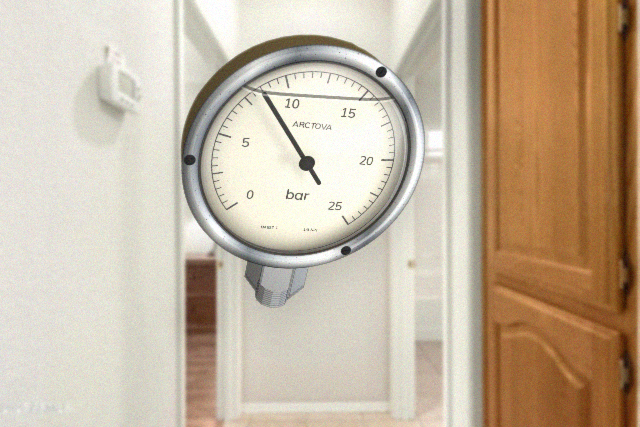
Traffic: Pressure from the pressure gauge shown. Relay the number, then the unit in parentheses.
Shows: 8.5 (bar)
